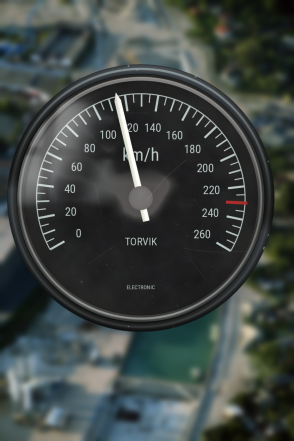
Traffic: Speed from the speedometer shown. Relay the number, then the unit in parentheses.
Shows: 115 (km/h)
